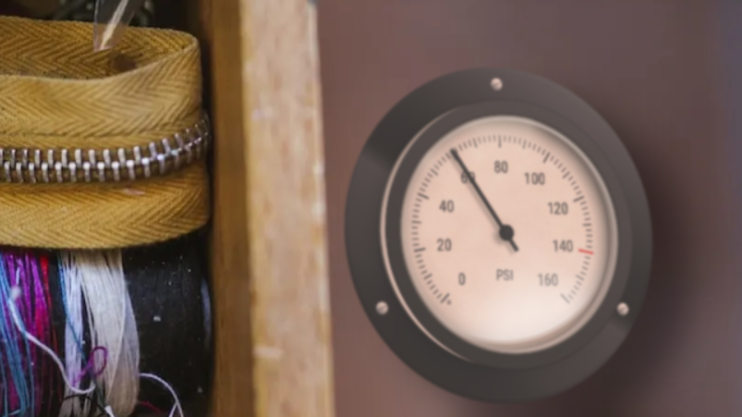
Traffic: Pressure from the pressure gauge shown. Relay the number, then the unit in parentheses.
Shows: 60 (psi)
